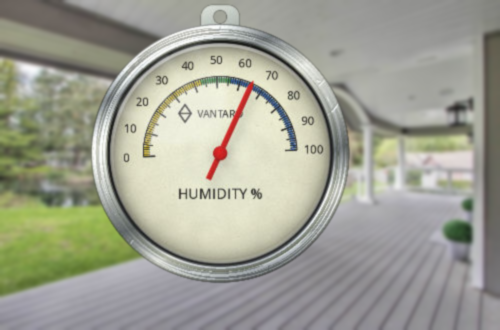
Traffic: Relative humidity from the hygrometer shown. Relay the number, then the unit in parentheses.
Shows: 65 (%)
